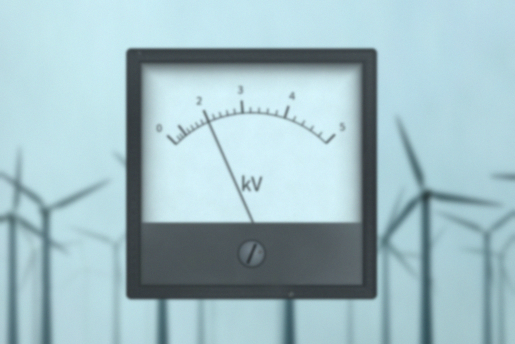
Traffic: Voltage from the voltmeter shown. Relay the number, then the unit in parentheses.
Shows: 2 (kV)
